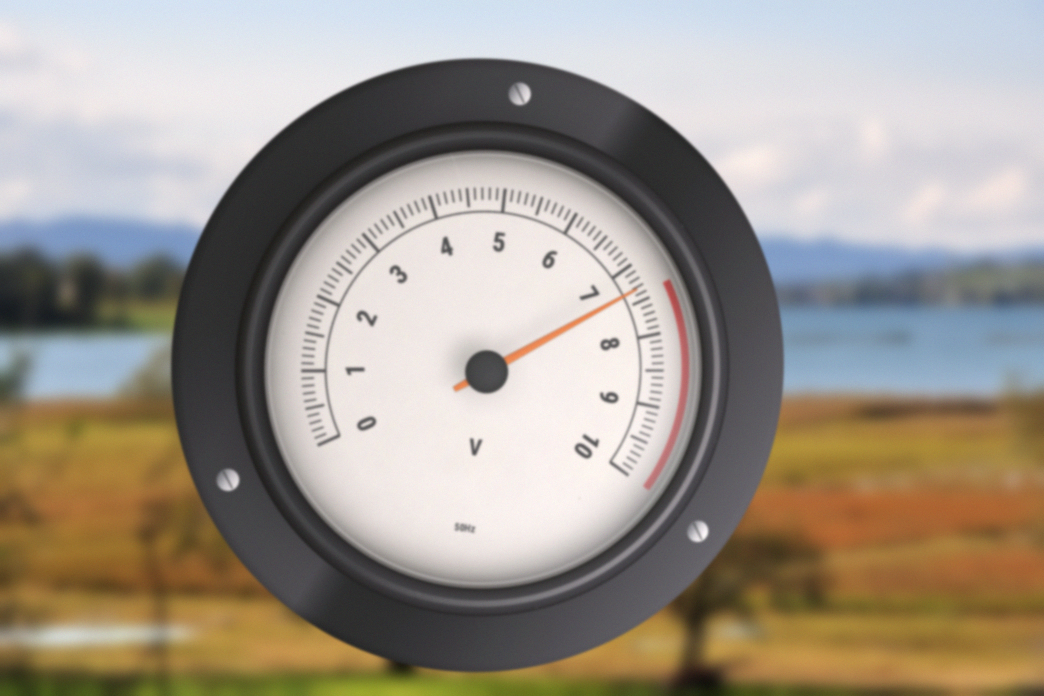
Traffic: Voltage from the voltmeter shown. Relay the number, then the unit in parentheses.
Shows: 7.3 (V)
